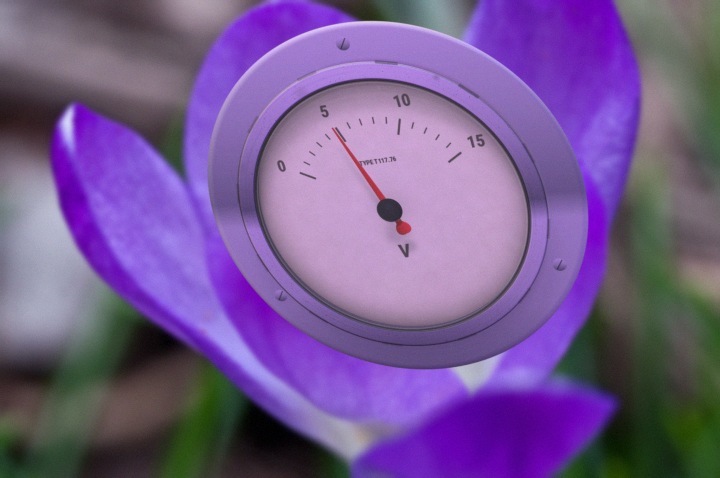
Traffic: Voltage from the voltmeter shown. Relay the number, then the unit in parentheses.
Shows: 5 (V)
